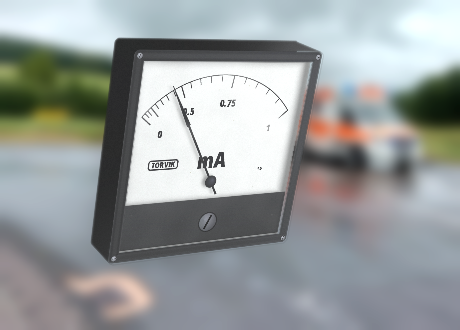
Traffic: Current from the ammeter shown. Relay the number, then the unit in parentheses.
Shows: 0.45 (mA)
